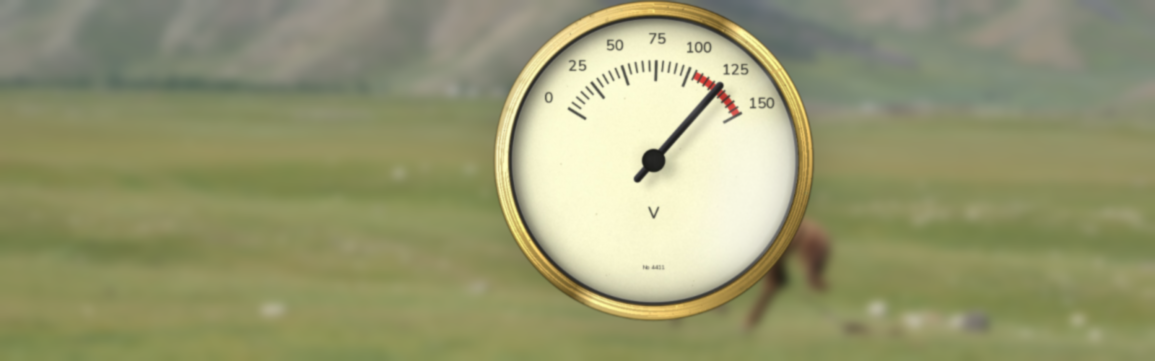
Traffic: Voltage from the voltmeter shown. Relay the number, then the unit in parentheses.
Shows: 125 (V)
